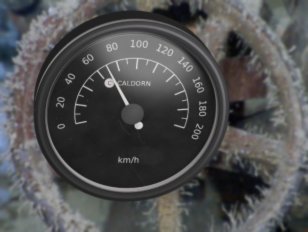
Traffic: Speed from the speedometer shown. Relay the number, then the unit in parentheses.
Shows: 70 (km/h)
